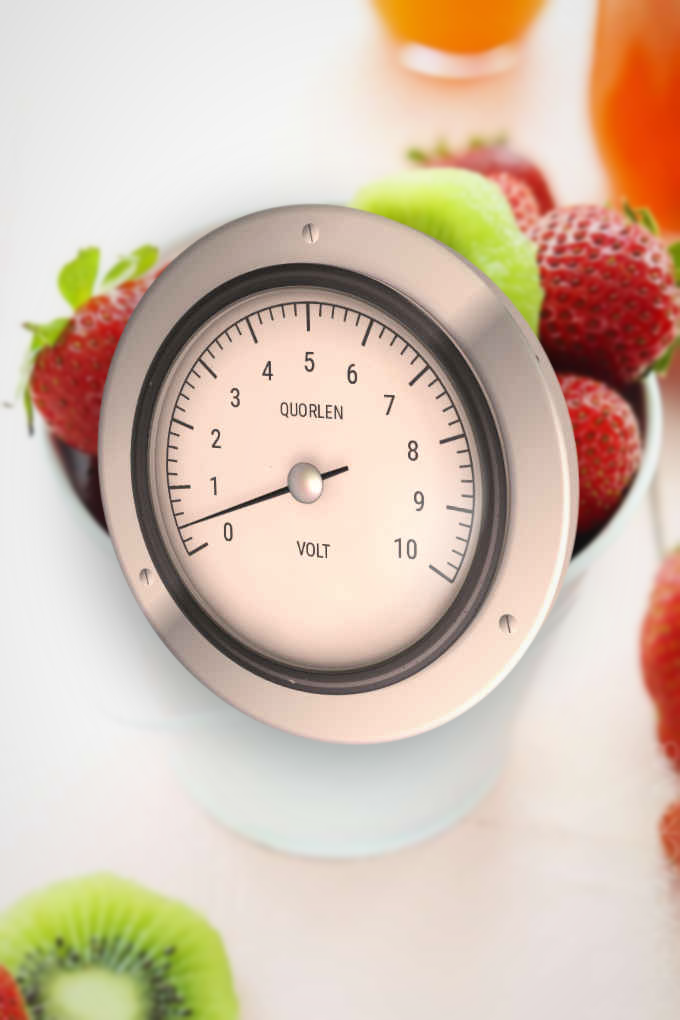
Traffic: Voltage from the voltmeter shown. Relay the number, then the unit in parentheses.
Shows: 0.4 (V)
